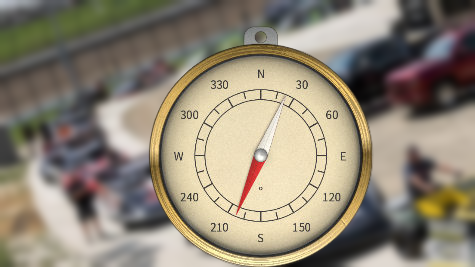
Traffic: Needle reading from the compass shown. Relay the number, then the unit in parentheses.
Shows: 202.5 (°)
